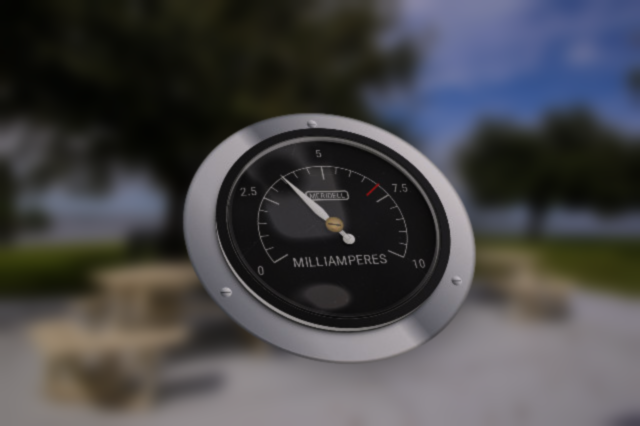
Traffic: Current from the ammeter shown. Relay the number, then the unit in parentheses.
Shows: 3.5 (mA)
